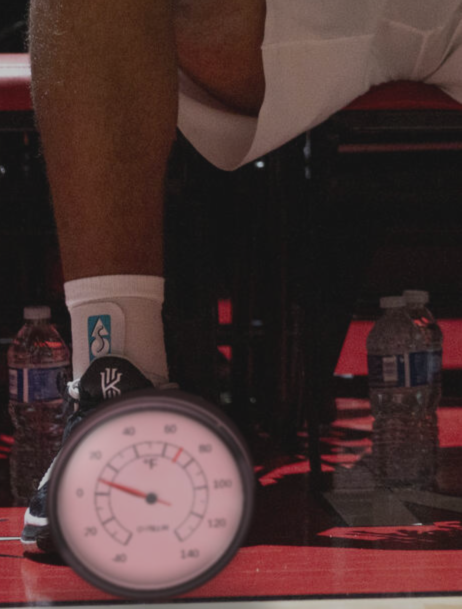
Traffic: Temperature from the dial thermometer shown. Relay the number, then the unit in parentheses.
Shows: 10 (°F)
